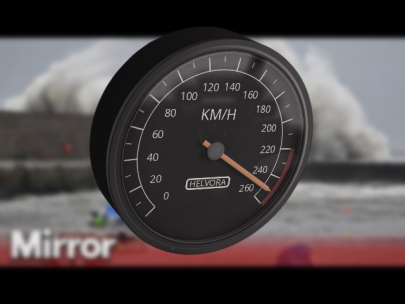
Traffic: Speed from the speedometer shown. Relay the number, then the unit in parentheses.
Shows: 250 (km/h)
